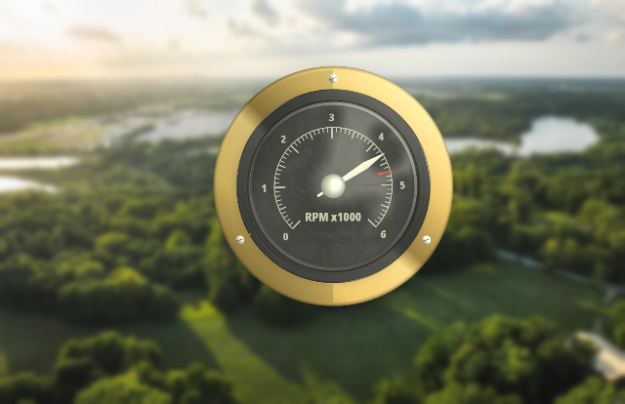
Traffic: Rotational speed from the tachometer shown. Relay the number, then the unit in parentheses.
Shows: 4300 (rpm)
